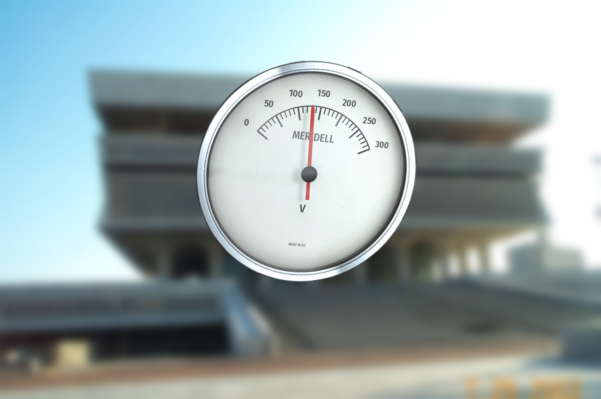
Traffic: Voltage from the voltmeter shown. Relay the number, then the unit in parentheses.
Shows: 130 (V)
